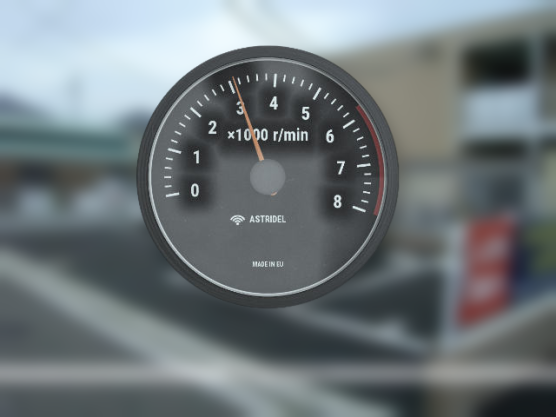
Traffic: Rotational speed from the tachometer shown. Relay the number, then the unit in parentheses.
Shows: 3100 (rpm)
